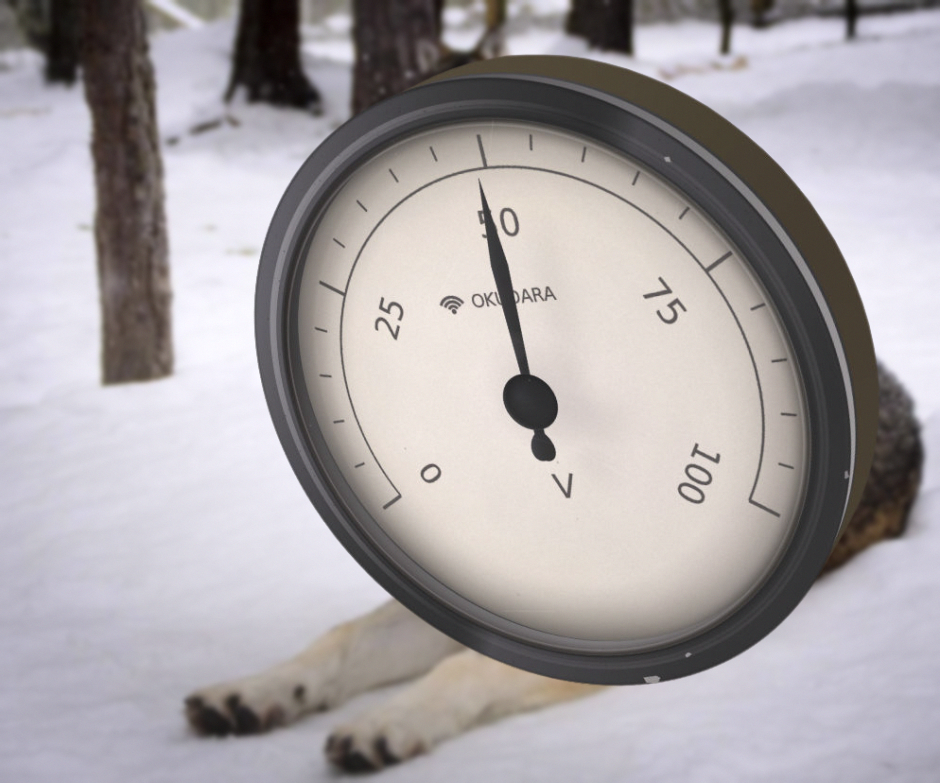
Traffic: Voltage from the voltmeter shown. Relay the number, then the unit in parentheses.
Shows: 50 (V)
